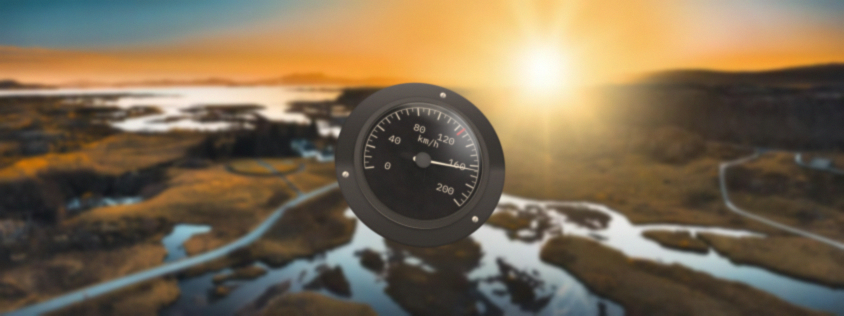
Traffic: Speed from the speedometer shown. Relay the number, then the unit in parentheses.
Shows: 165 (km/h)
